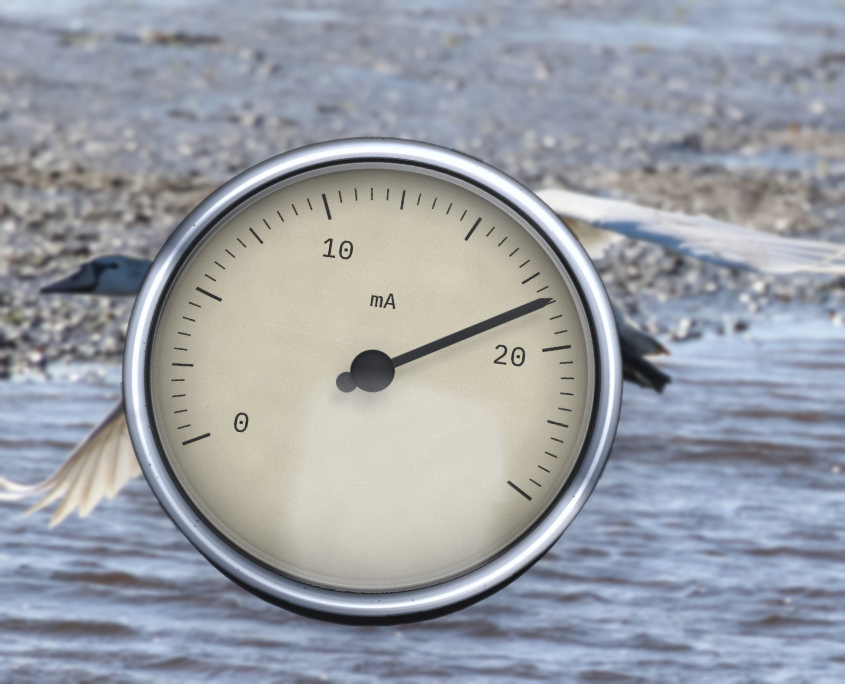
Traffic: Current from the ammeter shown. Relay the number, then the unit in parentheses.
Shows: 18.5 (mA)
